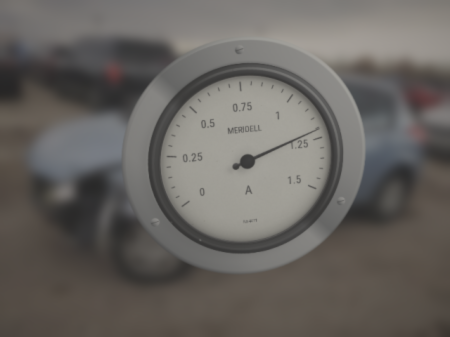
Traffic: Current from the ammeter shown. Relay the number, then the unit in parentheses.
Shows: 1.2 (A)
